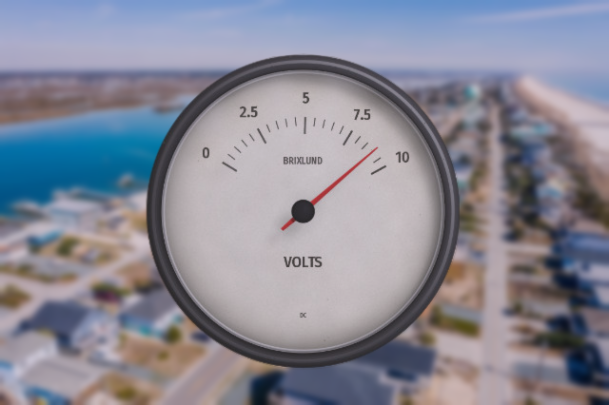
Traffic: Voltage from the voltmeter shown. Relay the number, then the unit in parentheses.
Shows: 9 (V)
